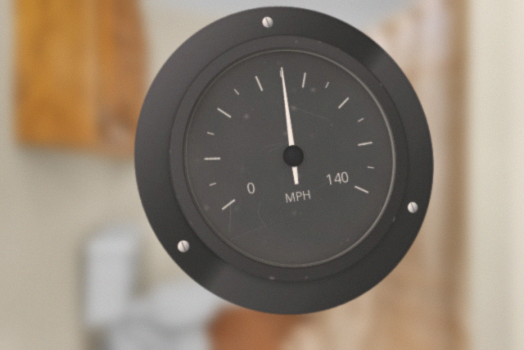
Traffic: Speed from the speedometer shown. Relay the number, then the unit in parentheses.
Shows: 70 (mph)
